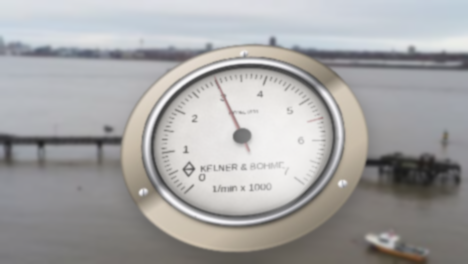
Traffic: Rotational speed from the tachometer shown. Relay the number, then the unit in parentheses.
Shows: 3000 (rpm)
